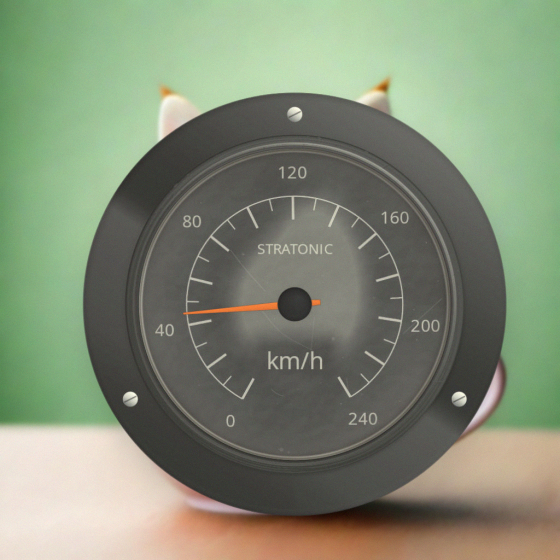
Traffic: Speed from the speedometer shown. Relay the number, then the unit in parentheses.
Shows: 45 (km/h)
